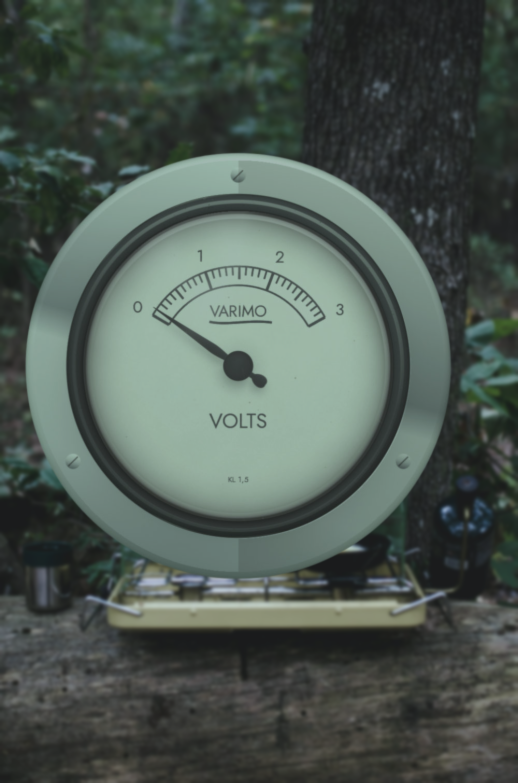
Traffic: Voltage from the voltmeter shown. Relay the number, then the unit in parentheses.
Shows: 0.1 (V)
